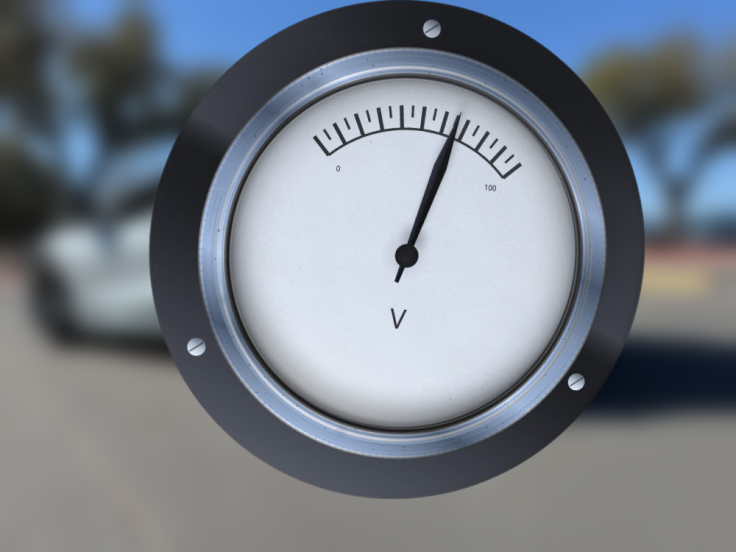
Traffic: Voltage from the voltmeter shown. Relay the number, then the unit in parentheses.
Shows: 65 (V)
